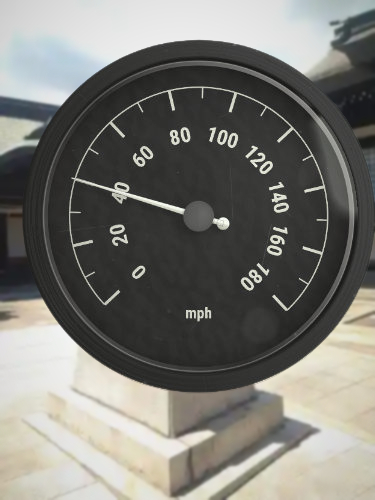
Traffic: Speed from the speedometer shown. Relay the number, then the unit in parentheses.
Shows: 40 (mph)
